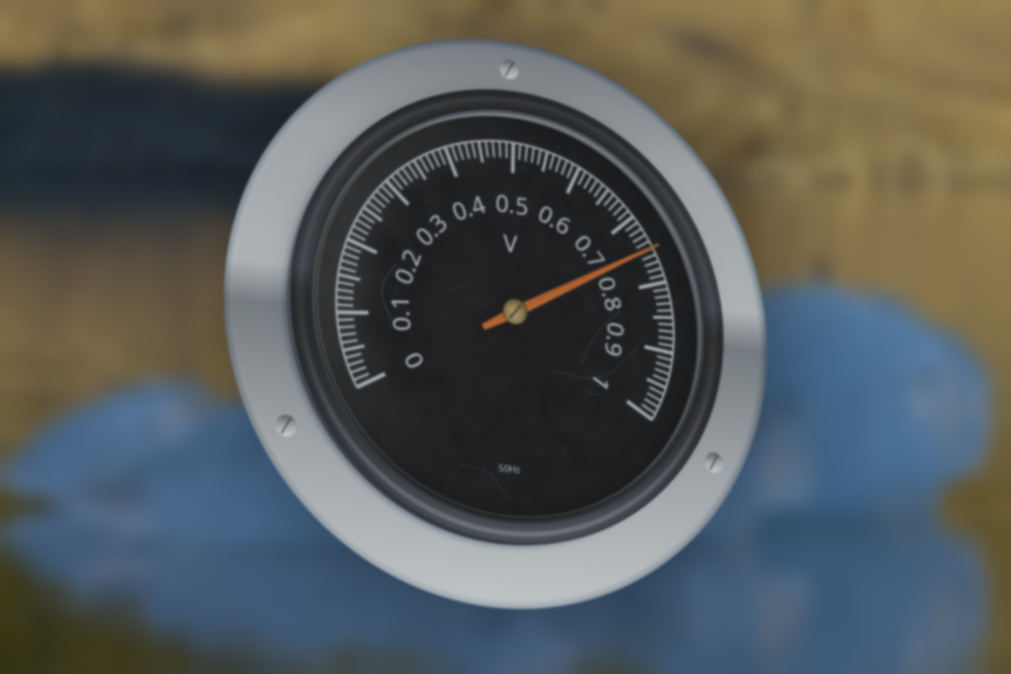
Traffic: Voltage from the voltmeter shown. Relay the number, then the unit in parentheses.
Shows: 0.75 (V)
